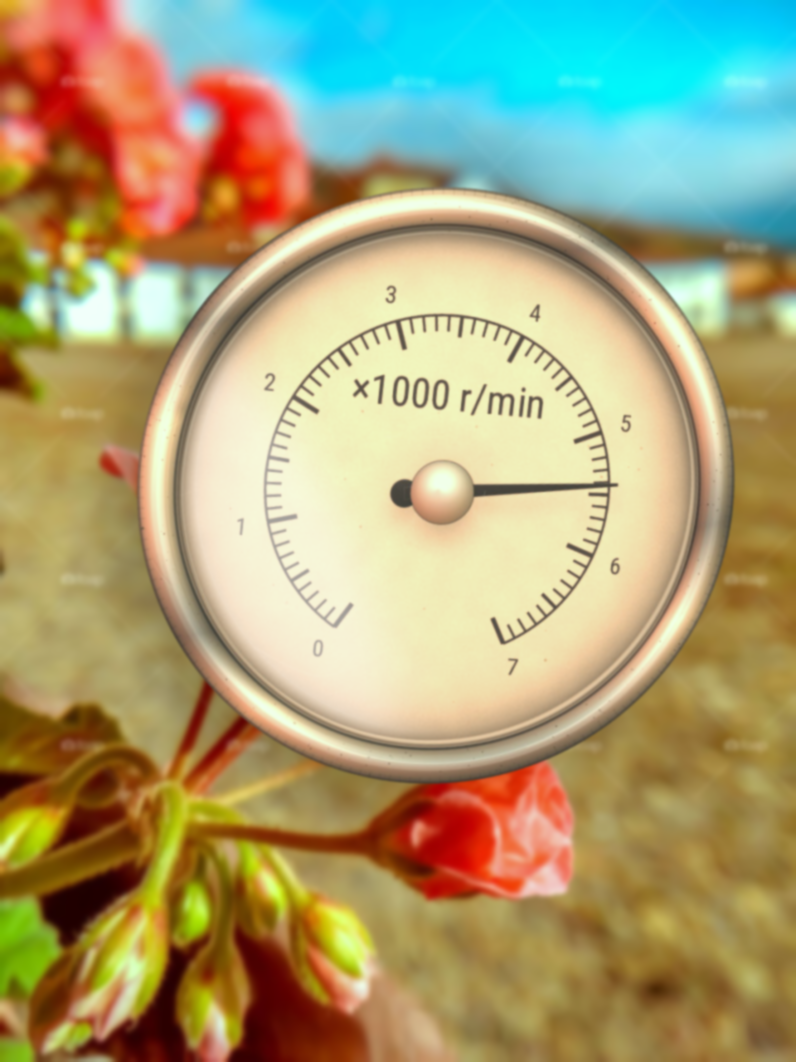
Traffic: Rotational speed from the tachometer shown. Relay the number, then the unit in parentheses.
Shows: 5400 (rpm)
